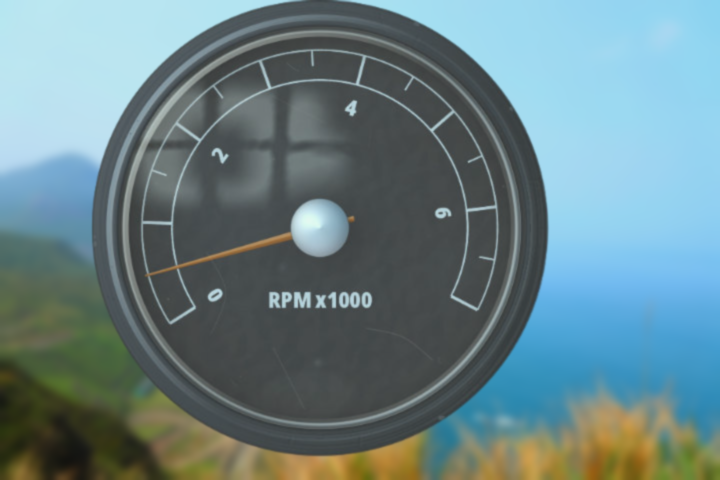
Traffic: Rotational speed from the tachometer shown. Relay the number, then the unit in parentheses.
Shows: 500 (rpm)
